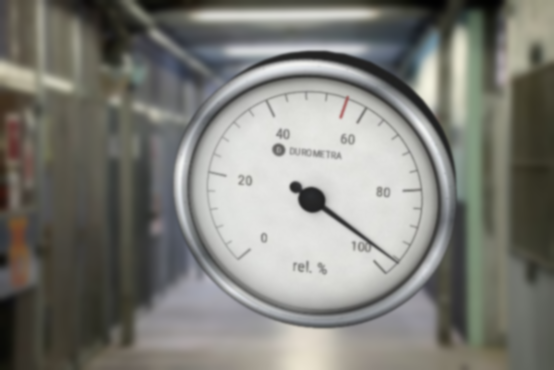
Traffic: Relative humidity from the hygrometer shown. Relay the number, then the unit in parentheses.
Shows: 96 (%)
